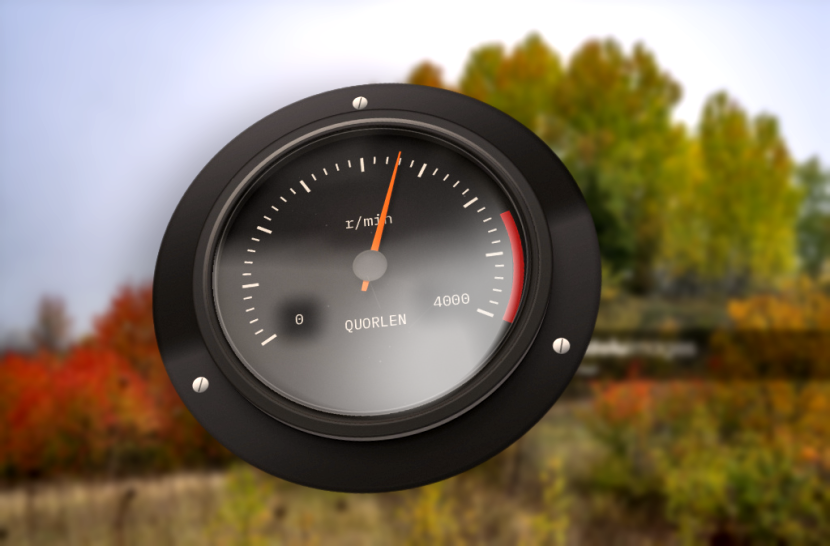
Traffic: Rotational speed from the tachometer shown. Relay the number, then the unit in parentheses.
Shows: 2300 (rpm)
